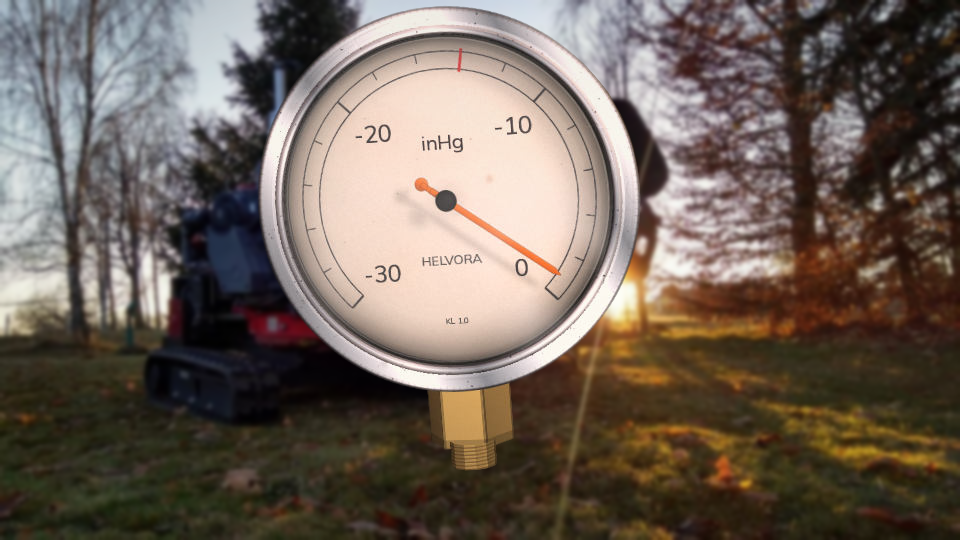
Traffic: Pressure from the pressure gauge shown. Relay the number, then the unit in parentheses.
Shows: -1 (inHg)
